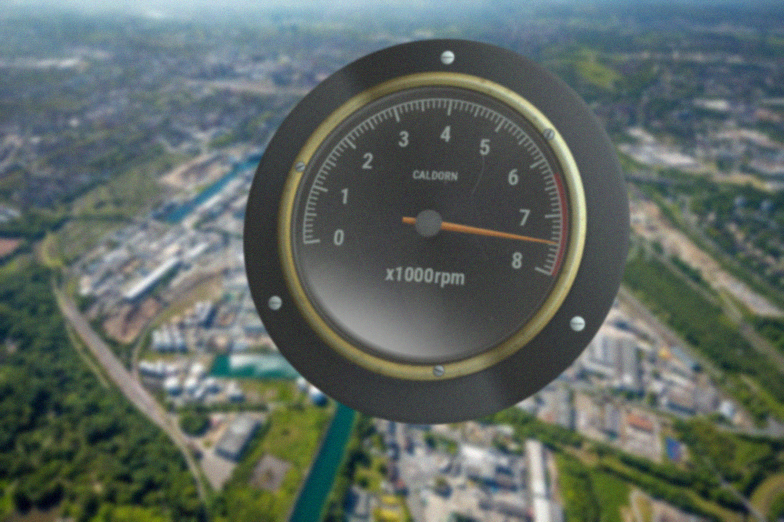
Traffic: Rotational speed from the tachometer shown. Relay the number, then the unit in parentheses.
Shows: 7500 (rpm)
